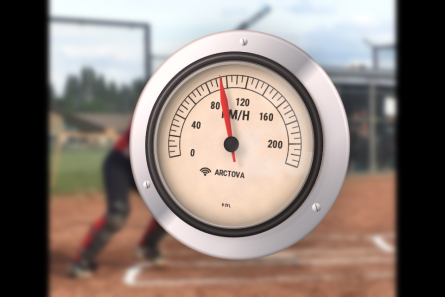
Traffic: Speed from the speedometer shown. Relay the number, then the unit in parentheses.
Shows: 95 (km/h)
